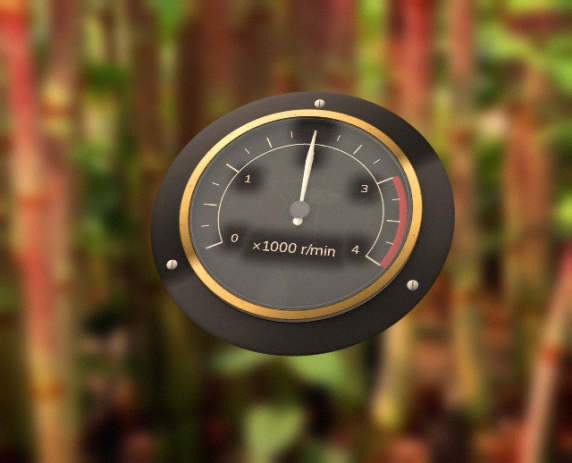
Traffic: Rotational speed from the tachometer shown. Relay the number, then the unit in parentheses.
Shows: 2000 (rpm)
